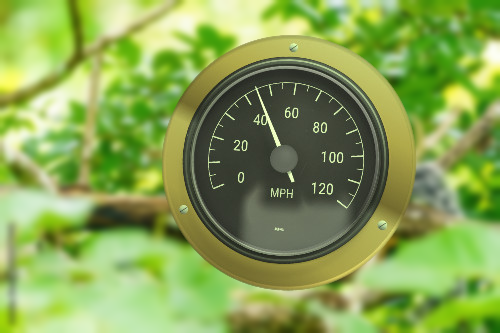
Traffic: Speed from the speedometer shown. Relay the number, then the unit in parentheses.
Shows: 45 (mph)
